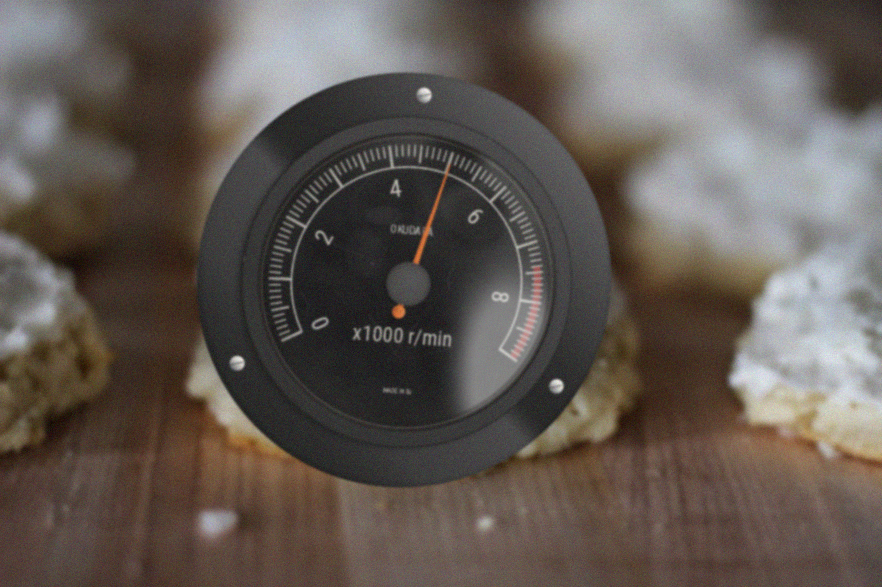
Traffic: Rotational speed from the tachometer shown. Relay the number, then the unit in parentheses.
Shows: 5000 (rpm)
